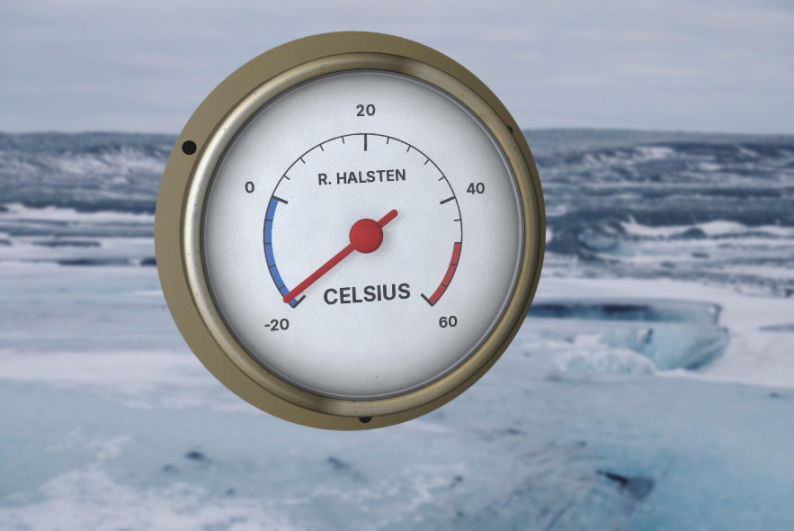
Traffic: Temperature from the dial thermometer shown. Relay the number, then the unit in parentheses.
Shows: -18 (°C)
